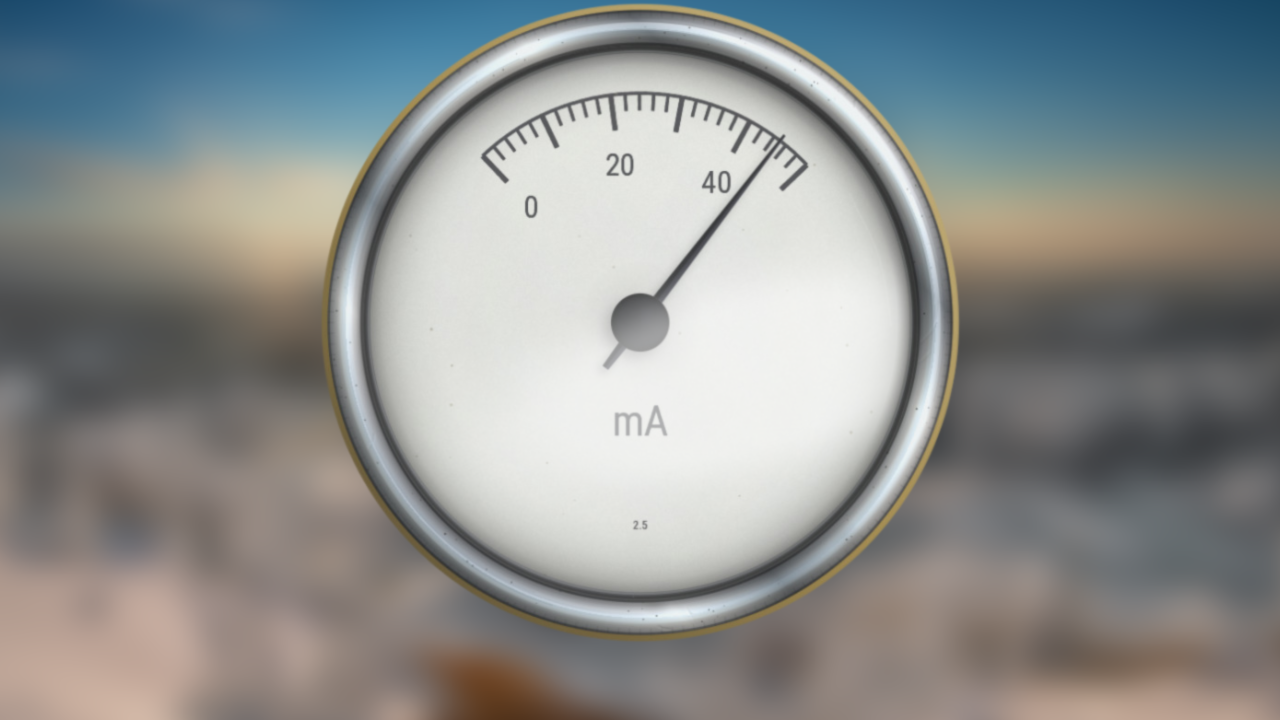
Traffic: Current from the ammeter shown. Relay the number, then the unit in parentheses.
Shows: 45 (mA)
